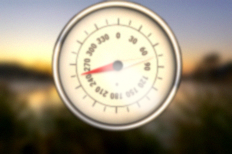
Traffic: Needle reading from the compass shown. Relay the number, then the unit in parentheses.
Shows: 255 (°)
